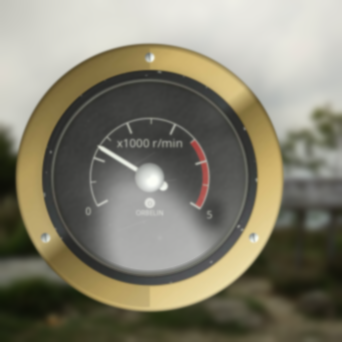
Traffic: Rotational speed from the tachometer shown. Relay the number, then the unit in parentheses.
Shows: 1250 (rpm)
